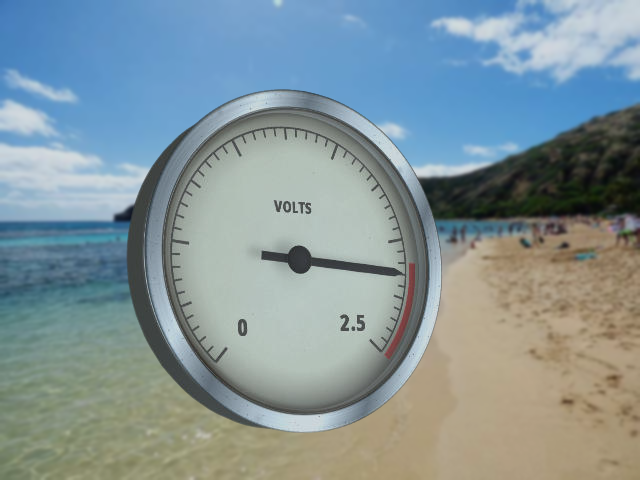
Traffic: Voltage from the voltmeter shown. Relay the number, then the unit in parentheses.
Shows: 2.15 (V)
